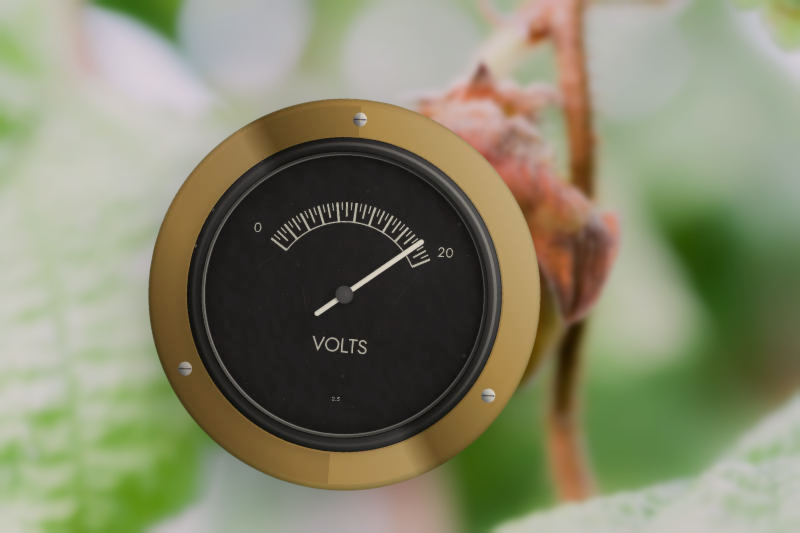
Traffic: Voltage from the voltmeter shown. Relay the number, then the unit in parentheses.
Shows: 18 (V)
